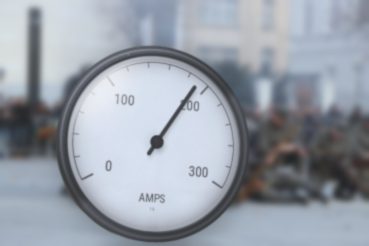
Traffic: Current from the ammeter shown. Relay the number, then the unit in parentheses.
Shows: 190 (A)
